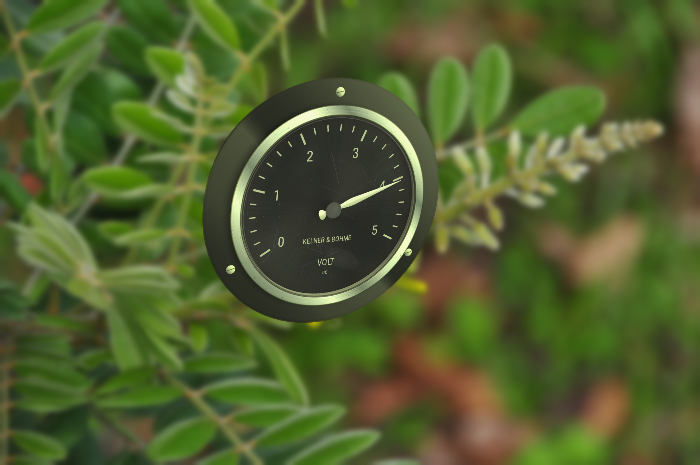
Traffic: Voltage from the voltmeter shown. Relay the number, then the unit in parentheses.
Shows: 4 (V)
